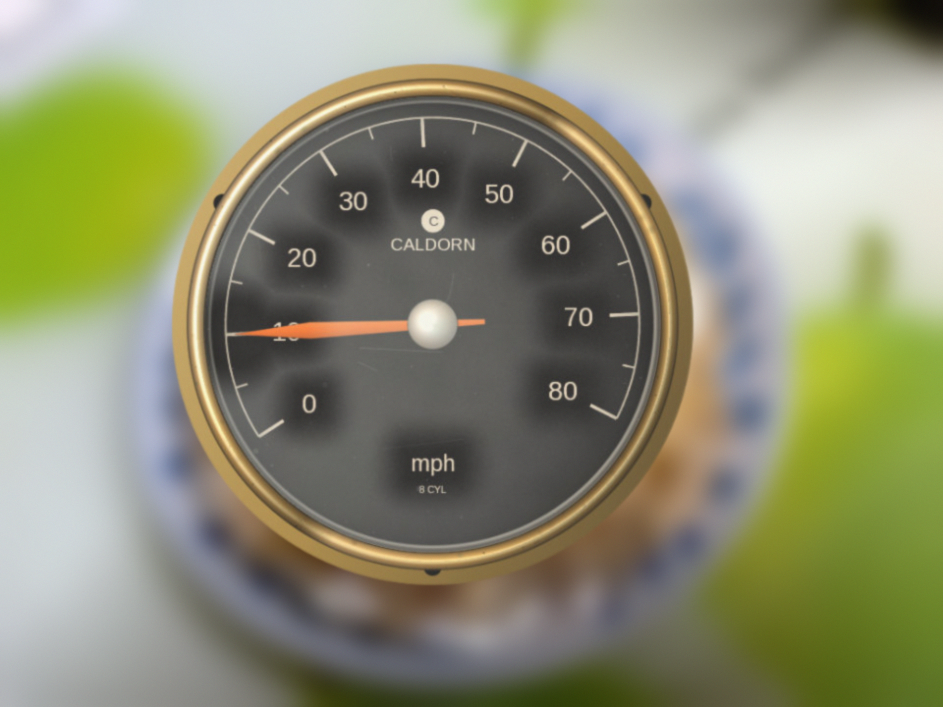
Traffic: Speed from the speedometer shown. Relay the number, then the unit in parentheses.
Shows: 10 (mph)
